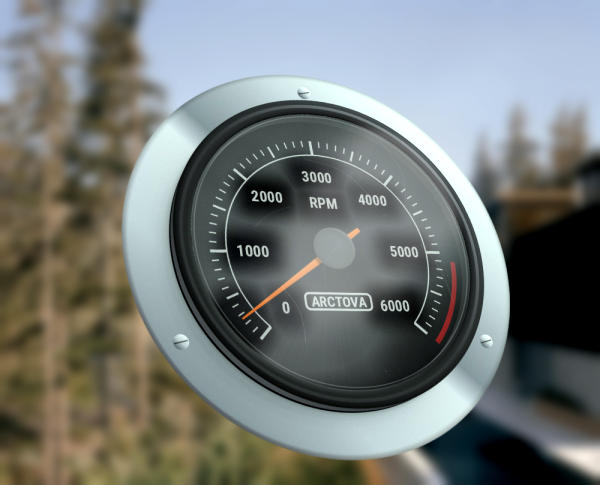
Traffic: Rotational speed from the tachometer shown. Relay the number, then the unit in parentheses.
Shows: 250 (rpm)
